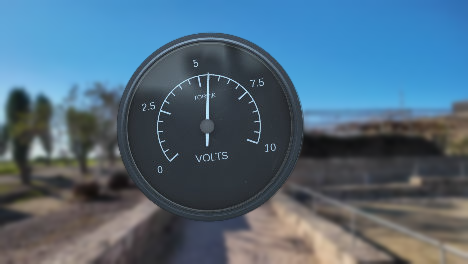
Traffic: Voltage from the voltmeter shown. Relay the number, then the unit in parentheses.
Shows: 5.5 (V)
